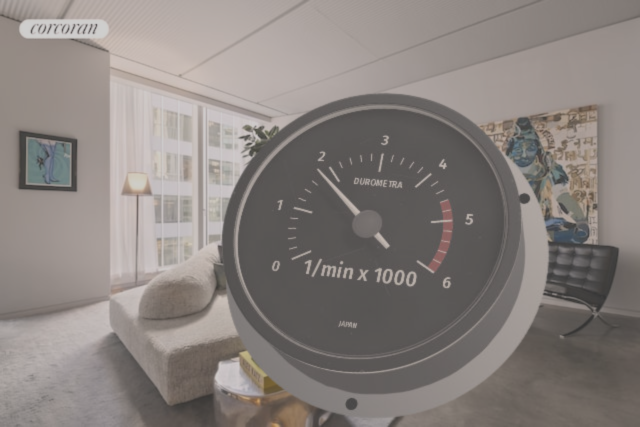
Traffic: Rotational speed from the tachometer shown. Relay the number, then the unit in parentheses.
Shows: 1800 (rpm)
